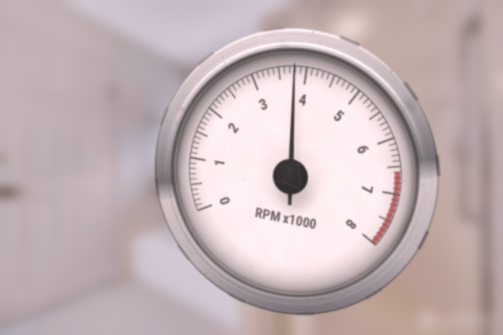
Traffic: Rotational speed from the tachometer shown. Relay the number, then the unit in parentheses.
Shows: 3800 (rpm)
